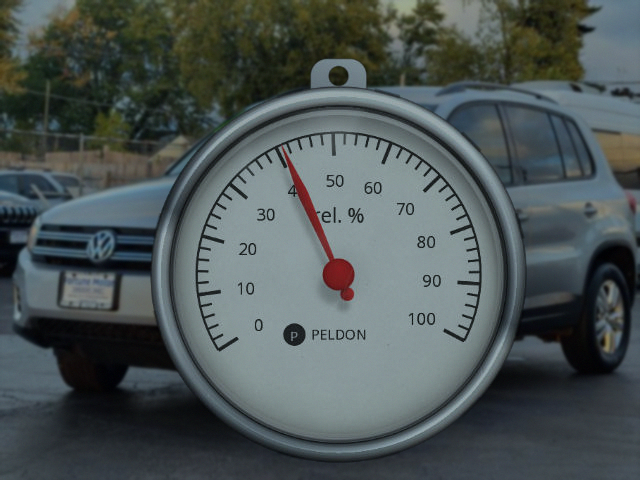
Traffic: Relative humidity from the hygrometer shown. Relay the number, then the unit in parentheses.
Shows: 41 (%)
